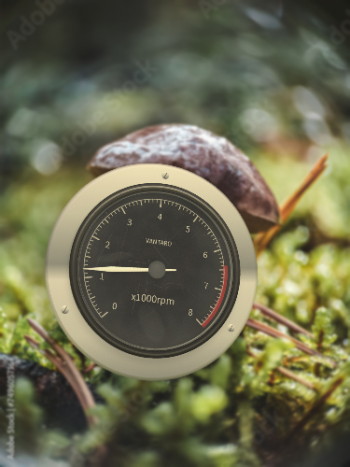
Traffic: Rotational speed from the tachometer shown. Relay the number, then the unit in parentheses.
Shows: 1200 (rpm)
